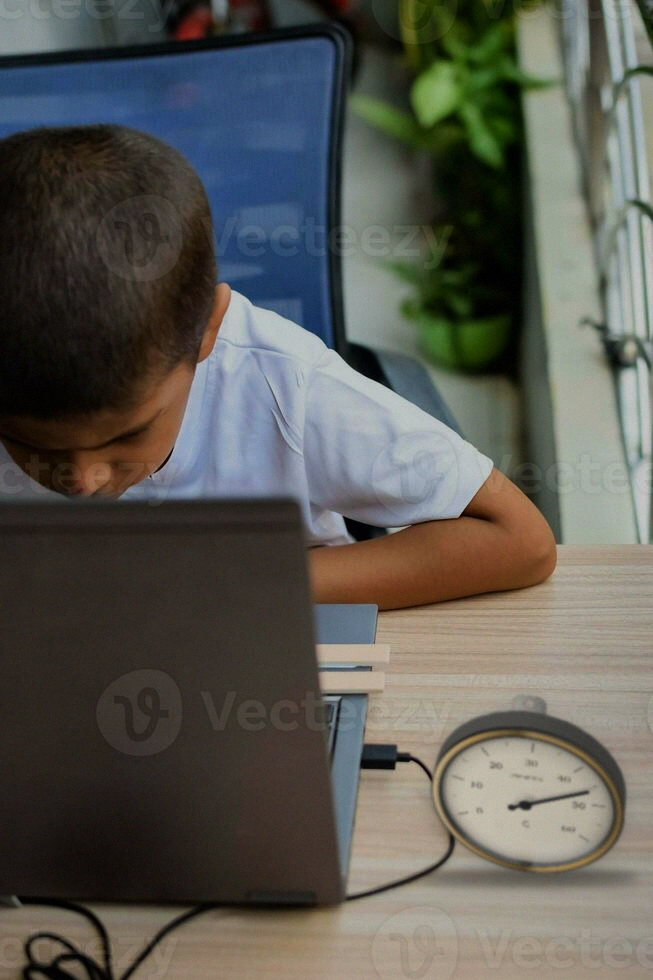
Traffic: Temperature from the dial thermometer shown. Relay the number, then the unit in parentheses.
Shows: 45 (°C)
